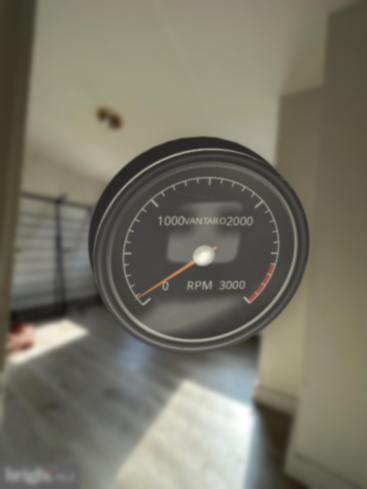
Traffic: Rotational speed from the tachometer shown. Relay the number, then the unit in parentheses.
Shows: 100 (rpm)
